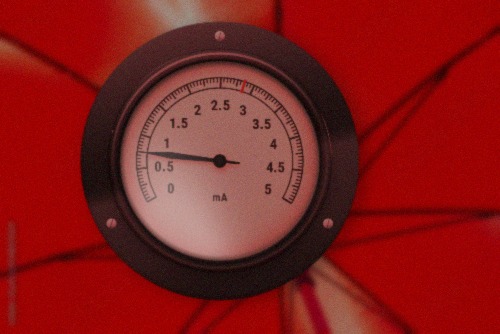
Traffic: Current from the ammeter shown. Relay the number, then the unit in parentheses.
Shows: 0.75 (mA)
